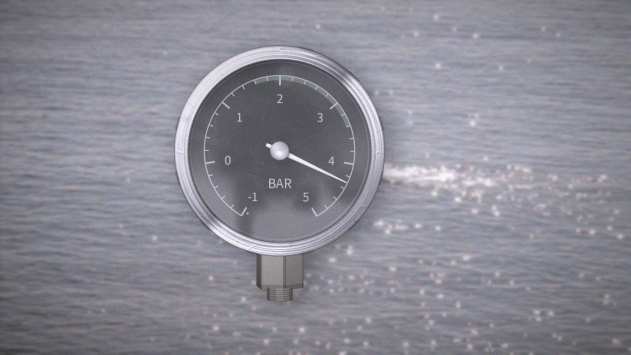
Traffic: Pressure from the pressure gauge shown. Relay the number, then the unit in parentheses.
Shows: 4.3 (bar)
